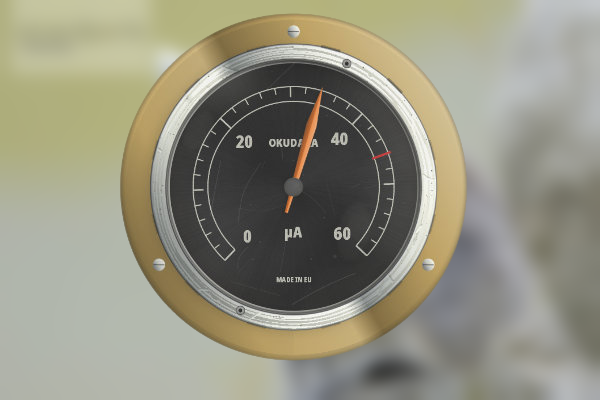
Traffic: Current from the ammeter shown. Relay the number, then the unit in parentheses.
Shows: 34 (µA)
